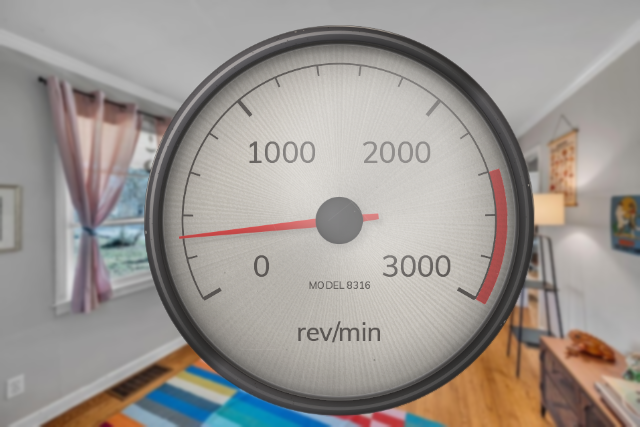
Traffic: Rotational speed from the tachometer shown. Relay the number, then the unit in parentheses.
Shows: 300 (rpm)
